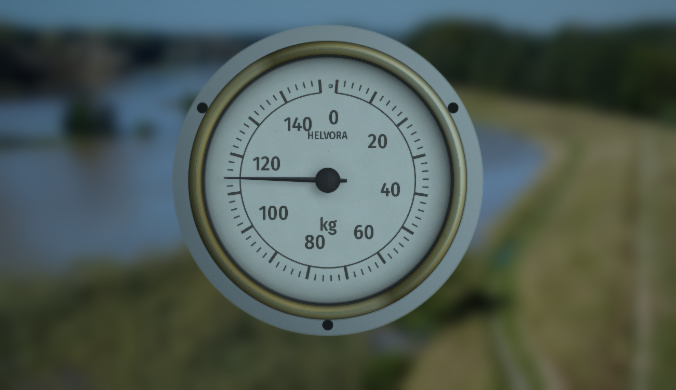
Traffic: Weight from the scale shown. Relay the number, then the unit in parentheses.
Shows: 114 (kg)
